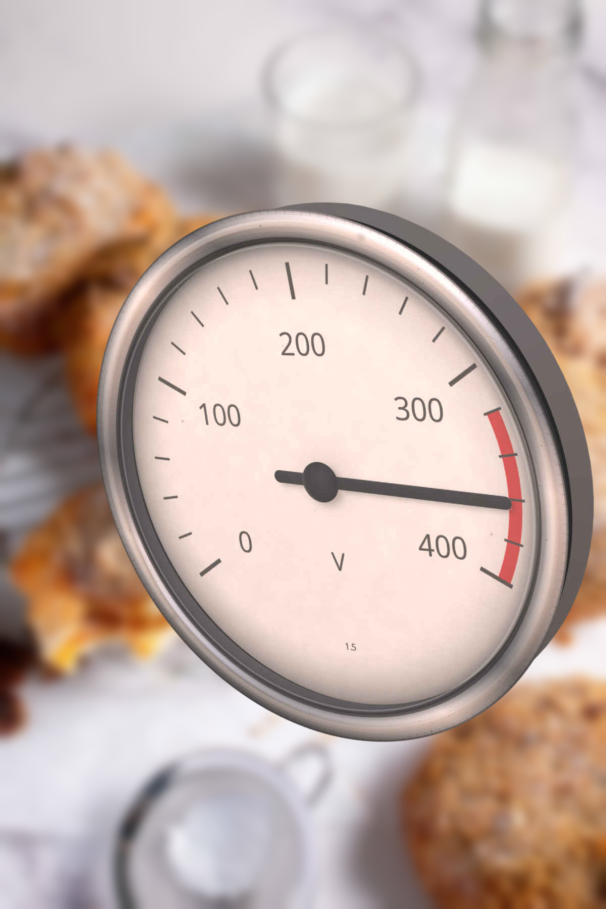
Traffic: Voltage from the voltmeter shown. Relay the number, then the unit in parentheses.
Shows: 360 (V)
